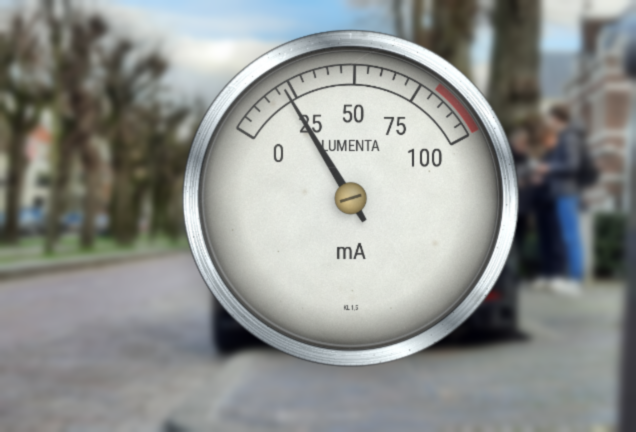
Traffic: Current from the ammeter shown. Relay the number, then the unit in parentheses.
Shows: 22.5 (mA)
